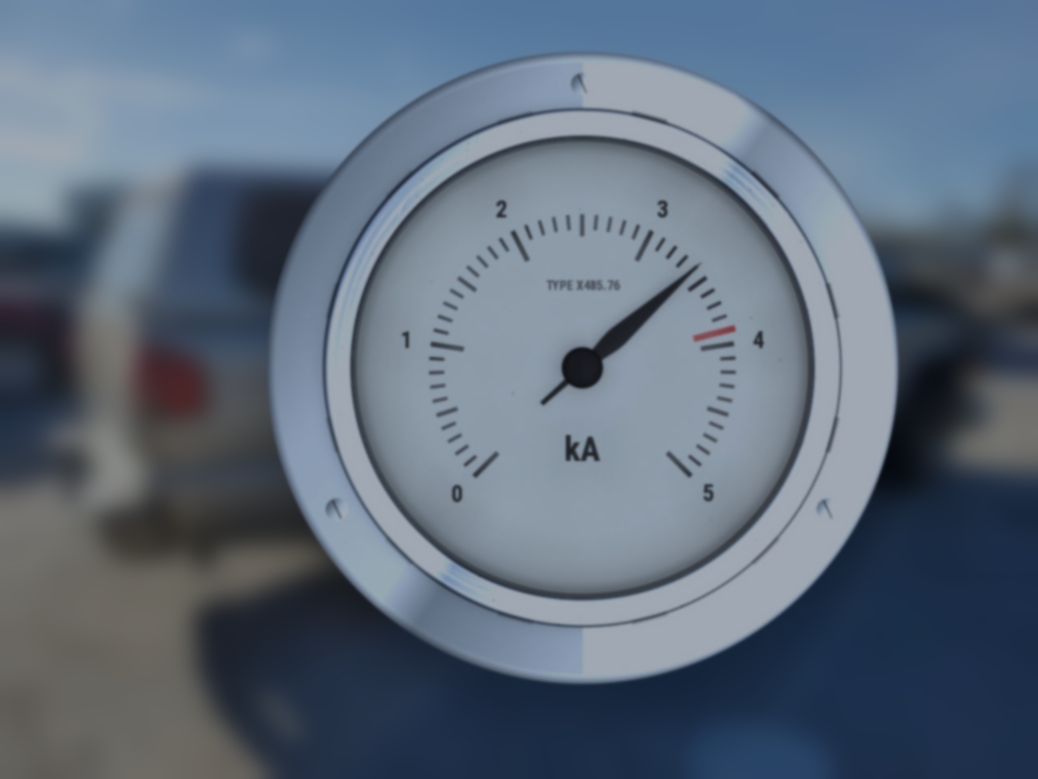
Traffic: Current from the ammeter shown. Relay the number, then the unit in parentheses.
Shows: 3.4 (kA)
